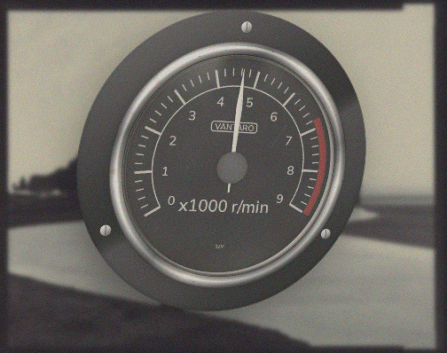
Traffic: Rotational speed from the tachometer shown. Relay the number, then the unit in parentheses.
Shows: 4600 (rpm)
